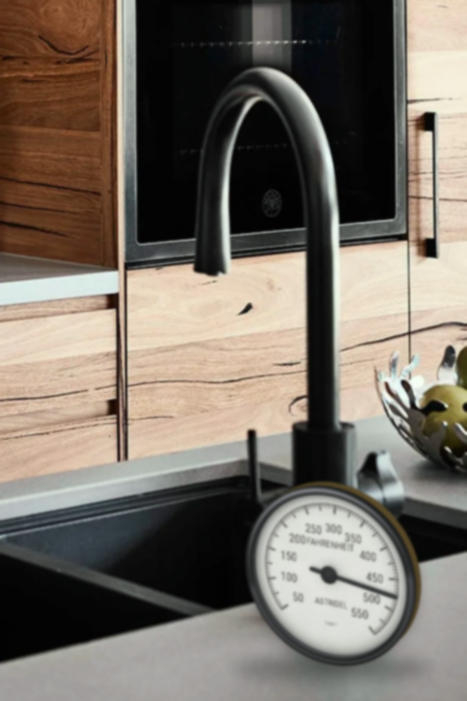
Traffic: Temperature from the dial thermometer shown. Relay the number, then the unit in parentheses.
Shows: 475 (°F)
